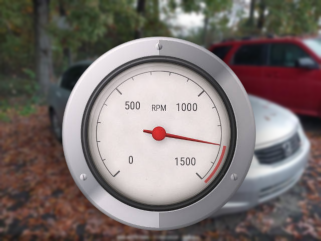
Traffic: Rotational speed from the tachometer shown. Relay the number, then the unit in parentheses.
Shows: 1300 (rpm)
